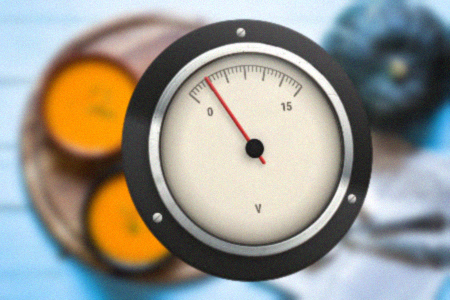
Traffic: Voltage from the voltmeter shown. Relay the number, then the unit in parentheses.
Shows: 2.5 (V)
